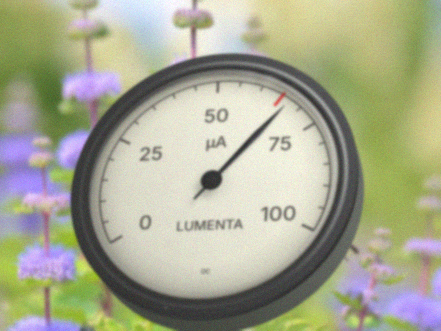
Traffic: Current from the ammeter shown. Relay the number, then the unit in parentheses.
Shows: 67.5 (µA)
